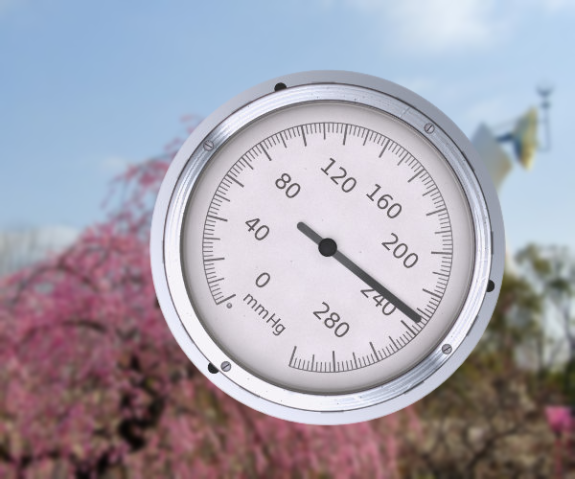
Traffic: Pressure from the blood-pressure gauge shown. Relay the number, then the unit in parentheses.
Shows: 234 (mmHg)
